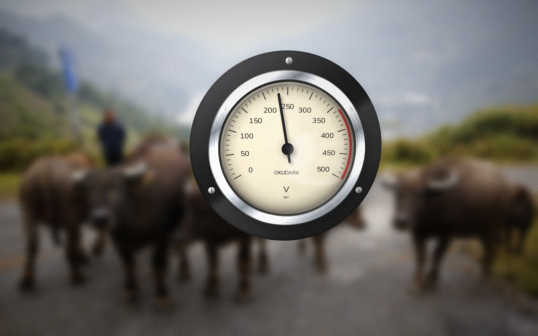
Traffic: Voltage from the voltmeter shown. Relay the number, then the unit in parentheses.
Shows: 230 (V)
